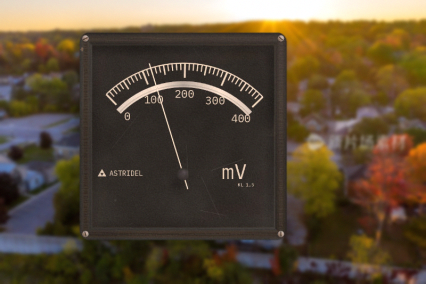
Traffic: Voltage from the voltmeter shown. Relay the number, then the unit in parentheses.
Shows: 120 (mV)
